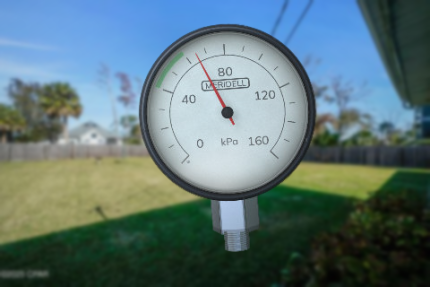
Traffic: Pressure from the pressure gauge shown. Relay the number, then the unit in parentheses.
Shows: 65 (kPa)
